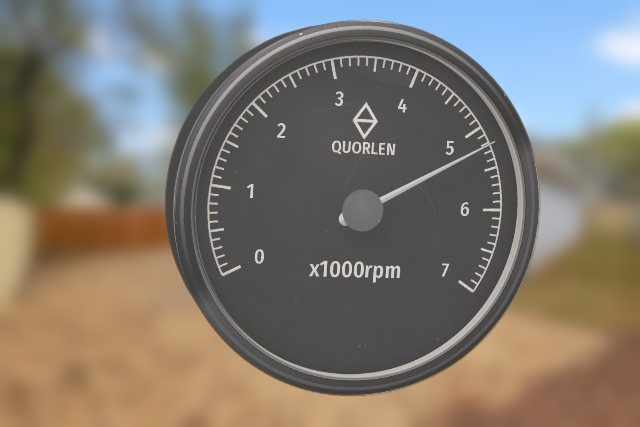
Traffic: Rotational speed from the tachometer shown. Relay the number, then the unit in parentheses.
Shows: 5200 (rpm)
